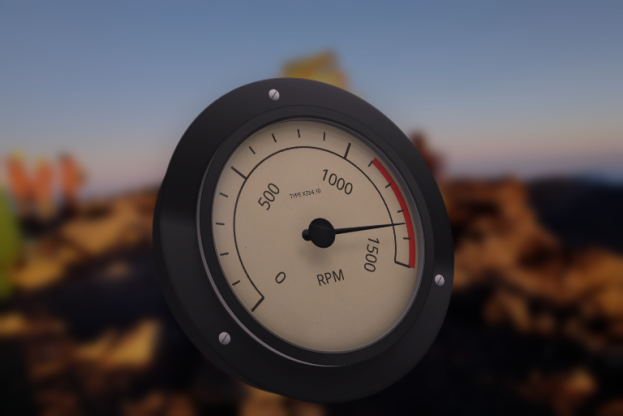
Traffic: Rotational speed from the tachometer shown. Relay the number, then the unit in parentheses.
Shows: 1350 (rpm)
